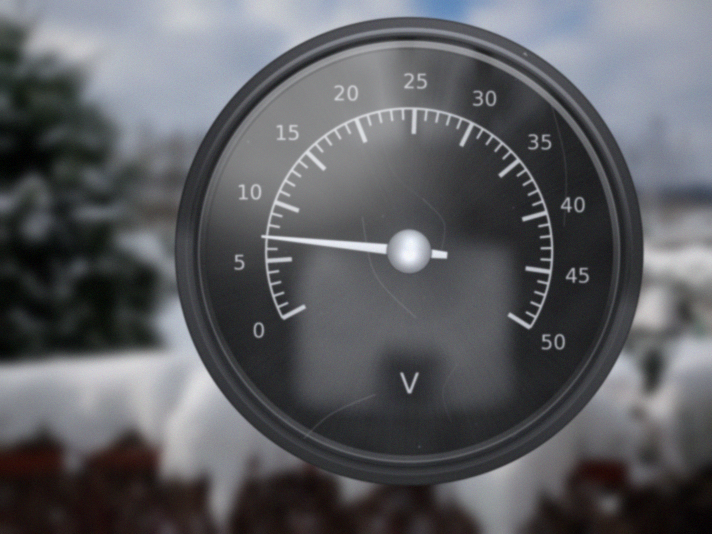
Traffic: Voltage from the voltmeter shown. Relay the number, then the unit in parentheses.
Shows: 7 (V)
